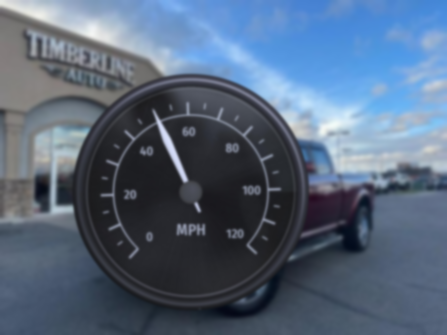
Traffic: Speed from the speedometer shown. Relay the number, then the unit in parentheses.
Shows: 50 (mph)
